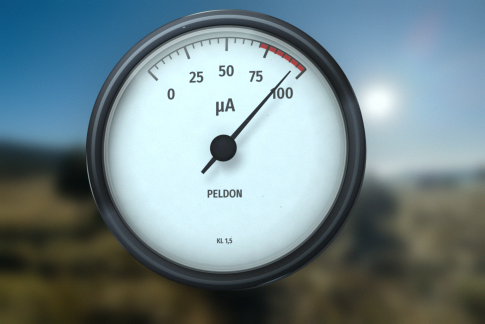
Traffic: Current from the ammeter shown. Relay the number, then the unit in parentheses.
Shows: 95 (µA)
